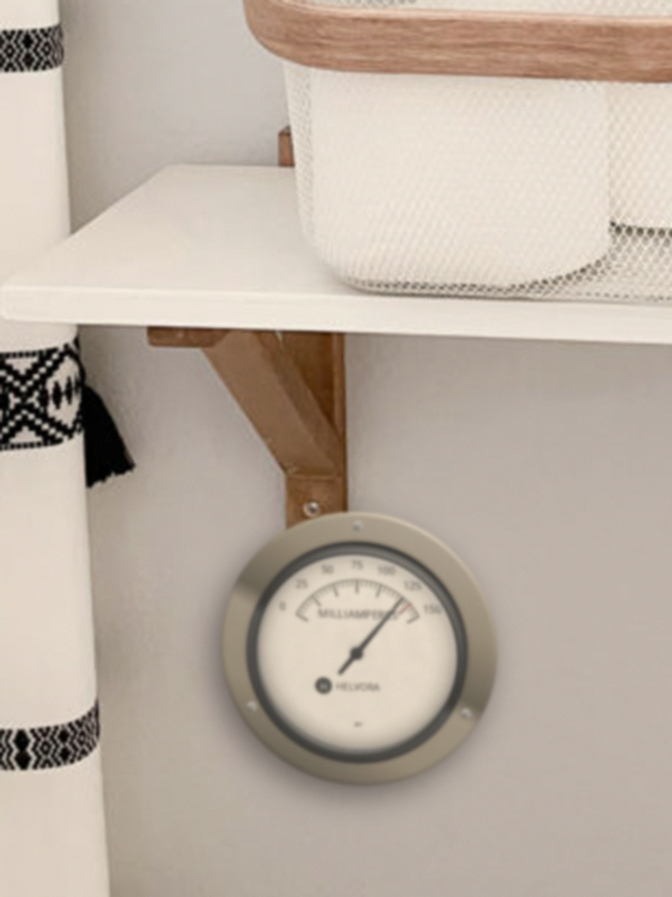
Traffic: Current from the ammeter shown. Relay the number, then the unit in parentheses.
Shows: 125 (mA)
